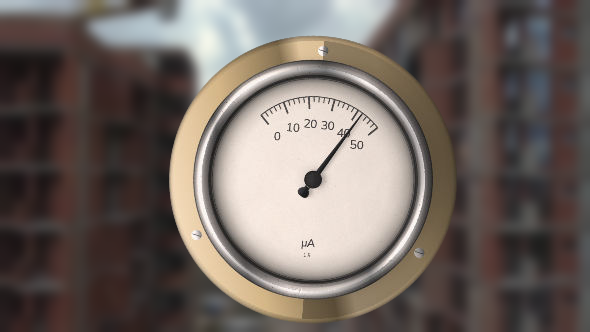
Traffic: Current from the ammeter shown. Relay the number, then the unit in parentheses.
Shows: 42 (µA)
